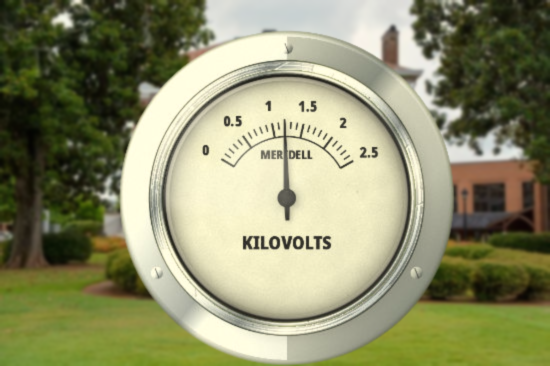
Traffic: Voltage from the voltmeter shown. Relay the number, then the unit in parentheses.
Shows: 1.2 (kV)
